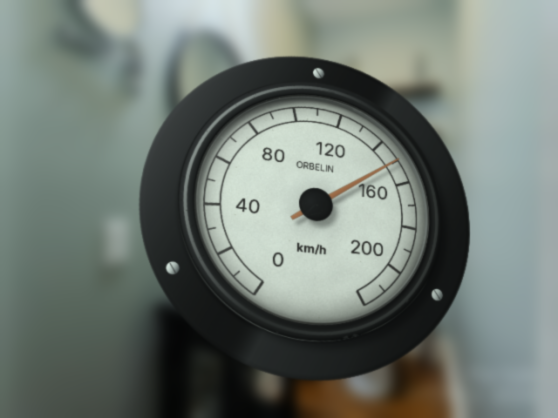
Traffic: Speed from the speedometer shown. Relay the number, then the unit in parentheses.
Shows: 150 (km/h)
